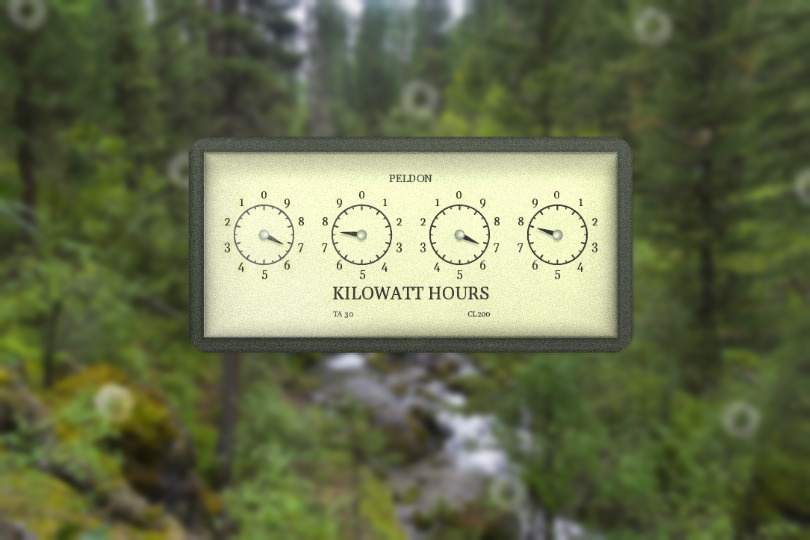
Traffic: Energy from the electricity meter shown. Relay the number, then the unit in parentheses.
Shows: 6768 (kWh)
